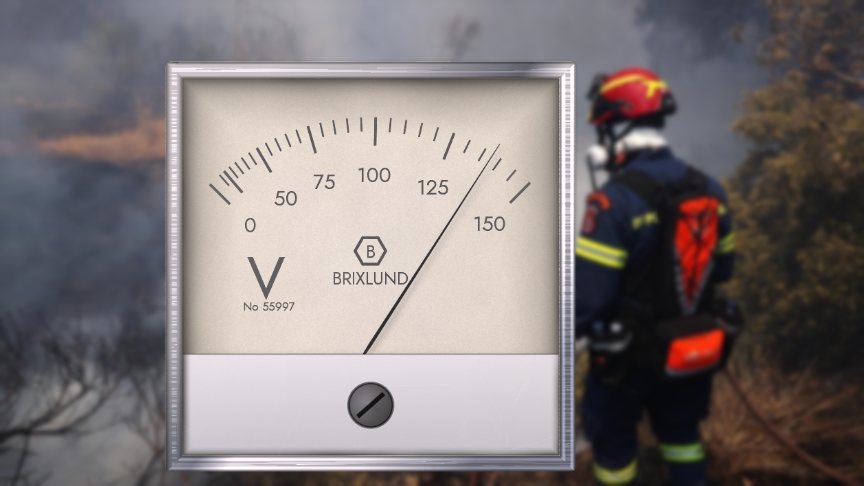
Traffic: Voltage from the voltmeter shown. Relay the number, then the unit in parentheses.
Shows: 137.5 (V)
